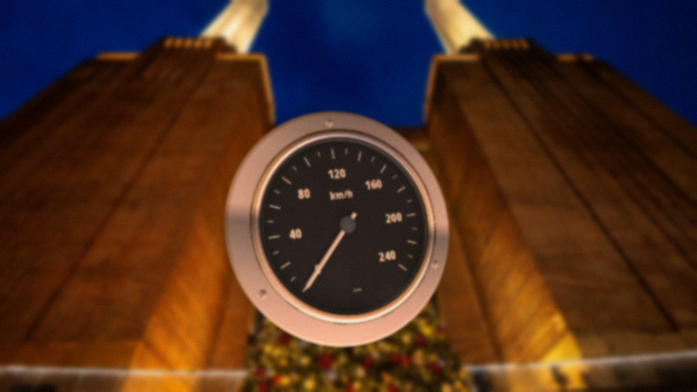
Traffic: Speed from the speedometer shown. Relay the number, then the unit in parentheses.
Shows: 0 (km/h)
